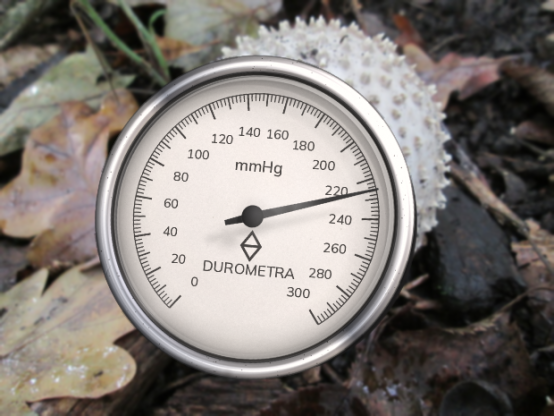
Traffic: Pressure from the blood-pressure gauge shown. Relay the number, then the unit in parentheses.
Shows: 226 (mmHg)
